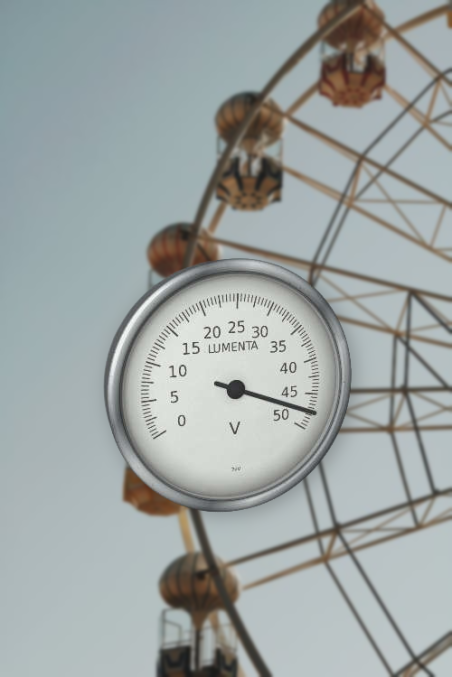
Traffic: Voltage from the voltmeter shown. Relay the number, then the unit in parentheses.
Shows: 47.5 (V)
